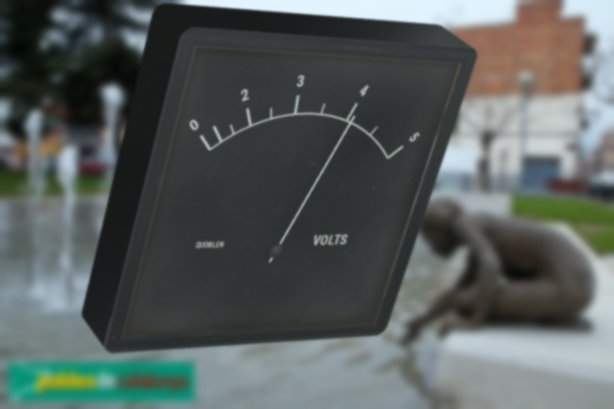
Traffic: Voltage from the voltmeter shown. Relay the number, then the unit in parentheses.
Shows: 4 (V)
